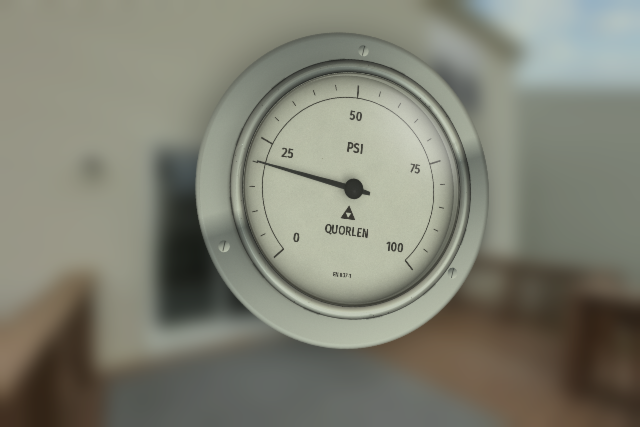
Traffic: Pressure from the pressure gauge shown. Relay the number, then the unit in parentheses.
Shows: 20 (psi)
